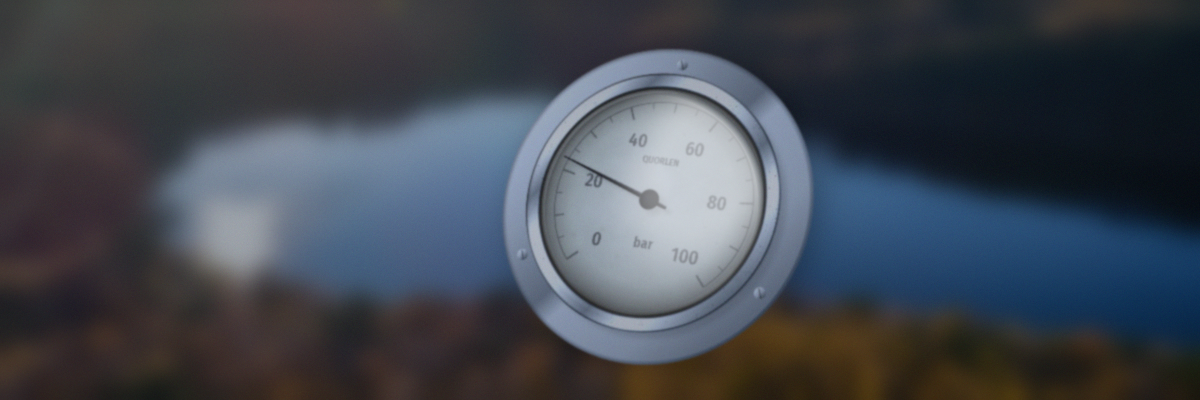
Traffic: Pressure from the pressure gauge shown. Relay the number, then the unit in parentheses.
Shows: 22.5 (bar)
